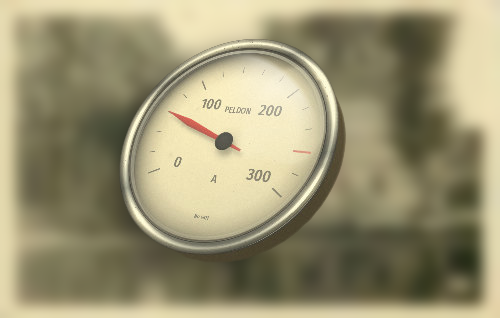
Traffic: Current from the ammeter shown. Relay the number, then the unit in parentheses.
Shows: 60 (A)
